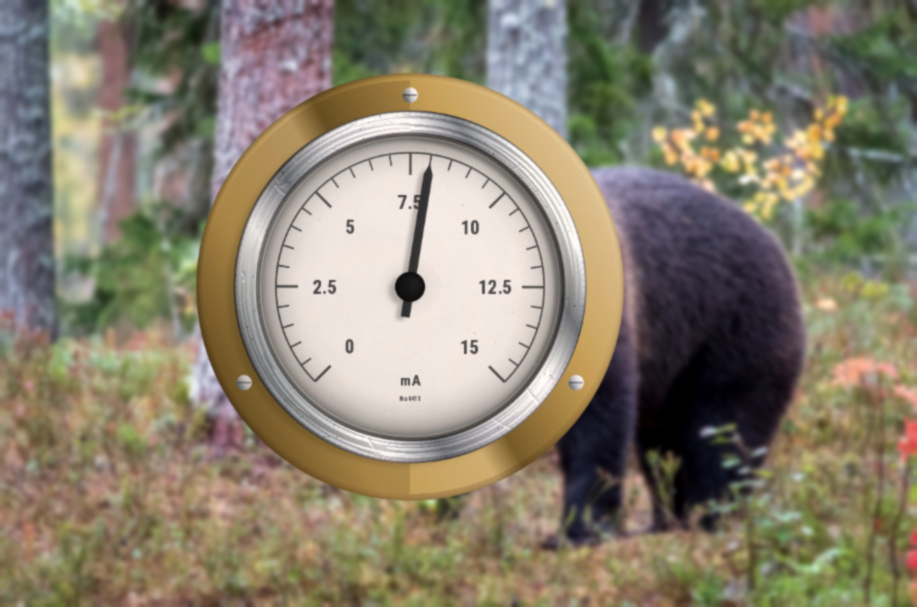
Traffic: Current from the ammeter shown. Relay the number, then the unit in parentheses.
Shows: 8 (mA)
